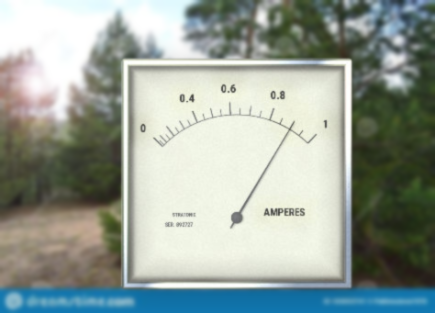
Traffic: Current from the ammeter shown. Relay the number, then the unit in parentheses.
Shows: 0.9 (A)
